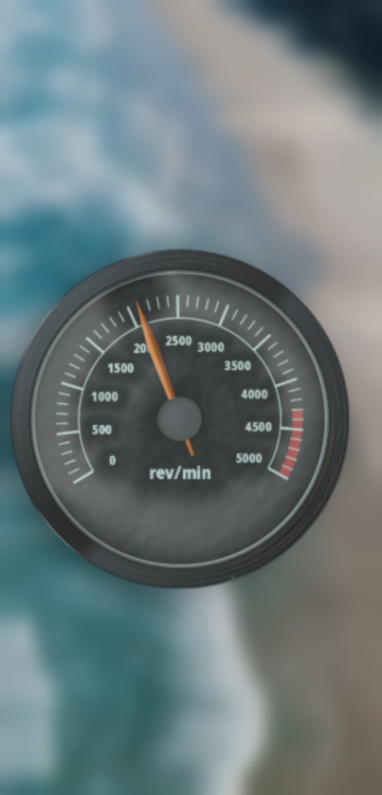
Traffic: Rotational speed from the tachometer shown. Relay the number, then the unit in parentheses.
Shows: 2100 (rpm)
